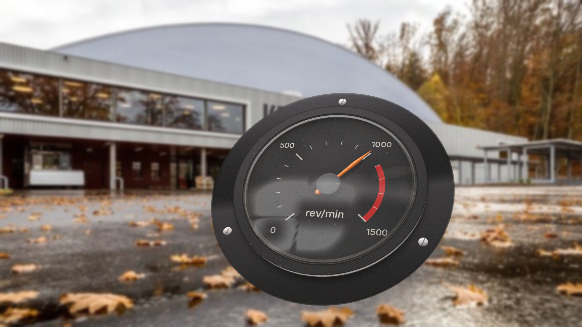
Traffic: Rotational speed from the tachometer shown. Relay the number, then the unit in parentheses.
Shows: 1000 (rpm)
